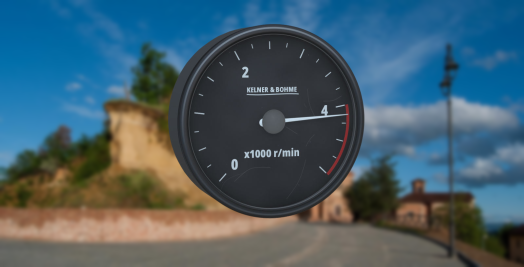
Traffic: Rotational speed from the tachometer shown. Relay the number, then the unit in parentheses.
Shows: 4125 (rpm)
